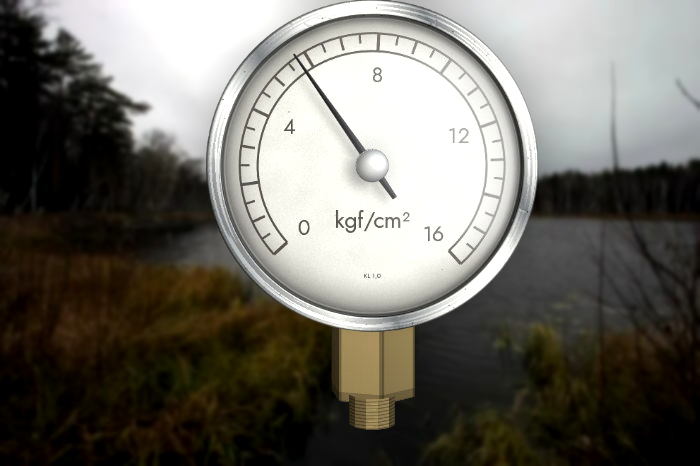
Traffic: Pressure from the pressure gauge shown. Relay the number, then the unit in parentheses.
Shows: 5.75 (kg/cm²)
